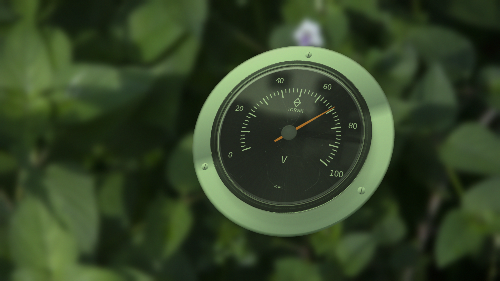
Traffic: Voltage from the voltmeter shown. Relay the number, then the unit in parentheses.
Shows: 70 (V)
